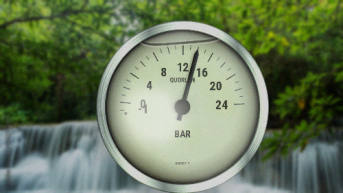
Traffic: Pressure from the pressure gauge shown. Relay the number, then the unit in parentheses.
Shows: 14 (bar)
